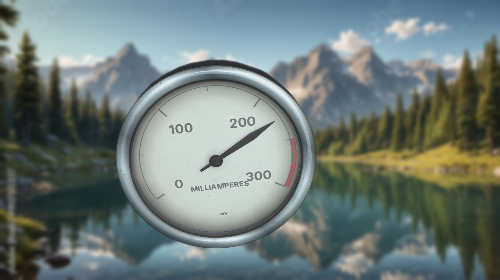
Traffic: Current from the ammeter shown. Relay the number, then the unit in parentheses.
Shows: 225 (mA)
